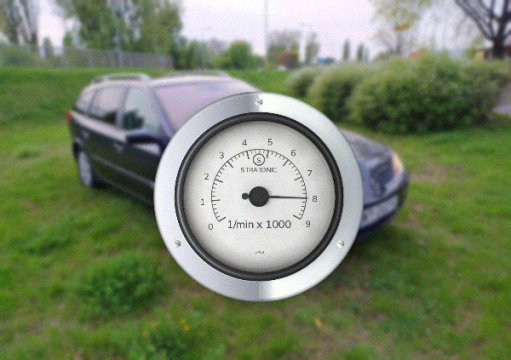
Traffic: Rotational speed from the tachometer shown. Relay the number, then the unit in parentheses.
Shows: 8000 (rpm)
